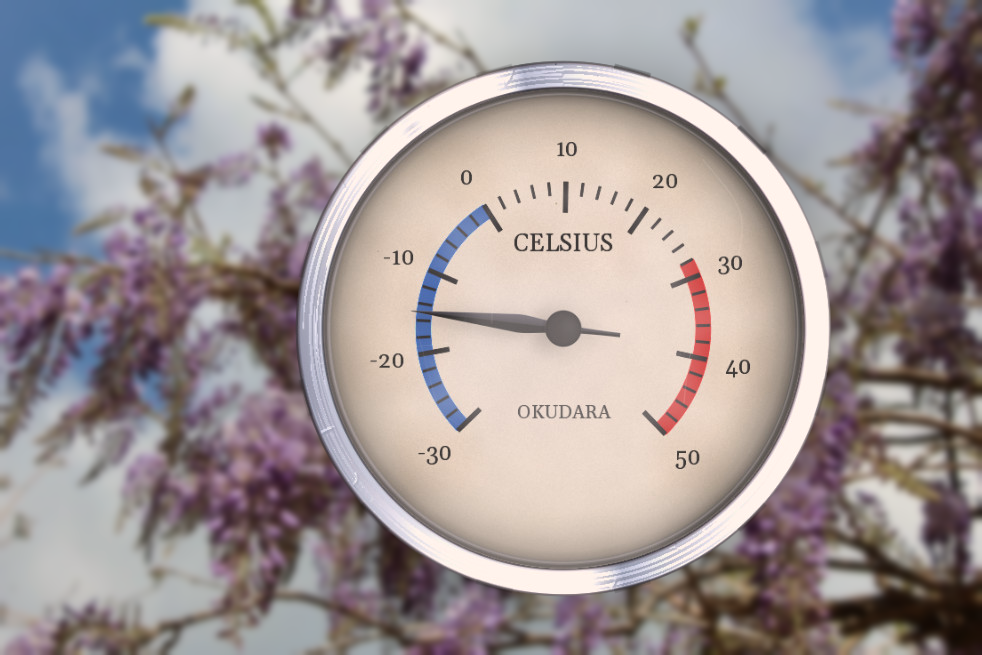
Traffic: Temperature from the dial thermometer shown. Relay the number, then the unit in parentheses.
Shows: -15 (°C)
